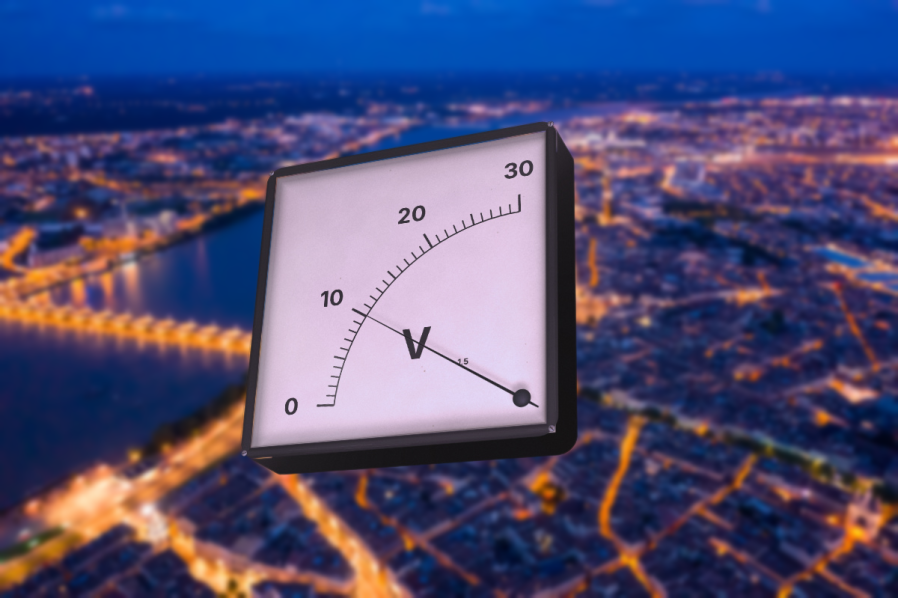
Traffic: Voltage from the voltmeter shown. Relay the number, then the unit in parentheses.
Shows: 10 (V)
